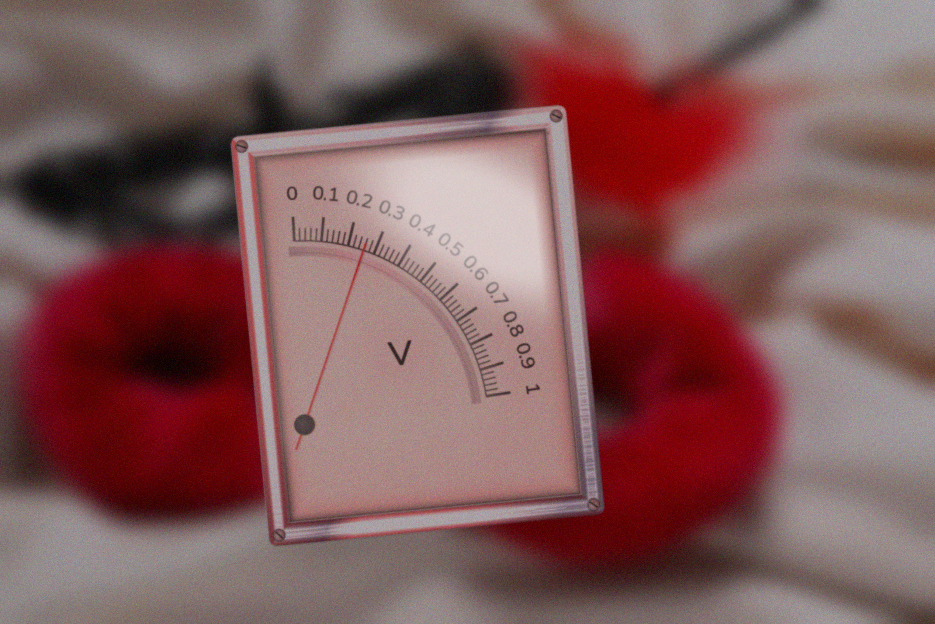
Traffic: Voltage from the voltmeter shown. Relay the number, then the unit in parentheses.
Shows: 0.26 (V)
